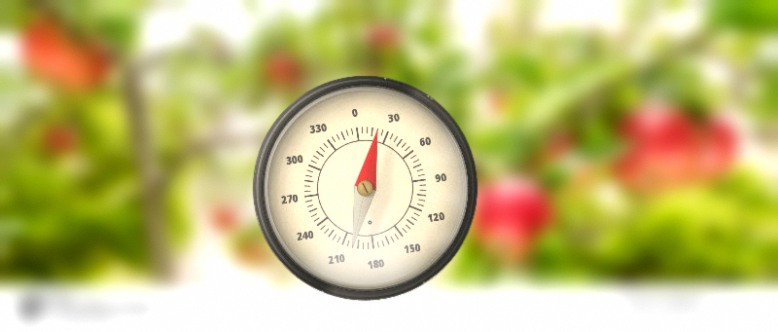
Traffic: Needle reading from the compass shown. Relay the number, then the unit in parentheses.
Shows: 20 (°)
